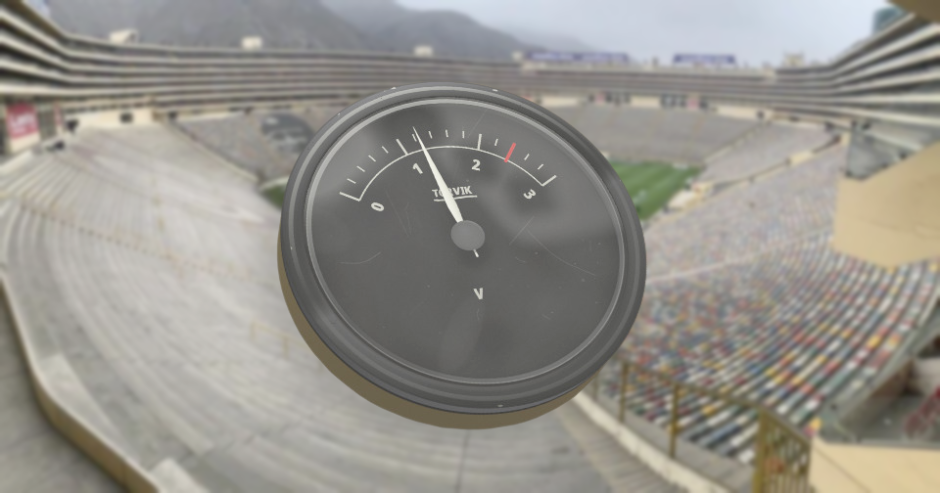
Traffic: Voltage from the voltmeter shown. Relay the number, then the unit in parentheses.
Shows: 1.2 (V)
